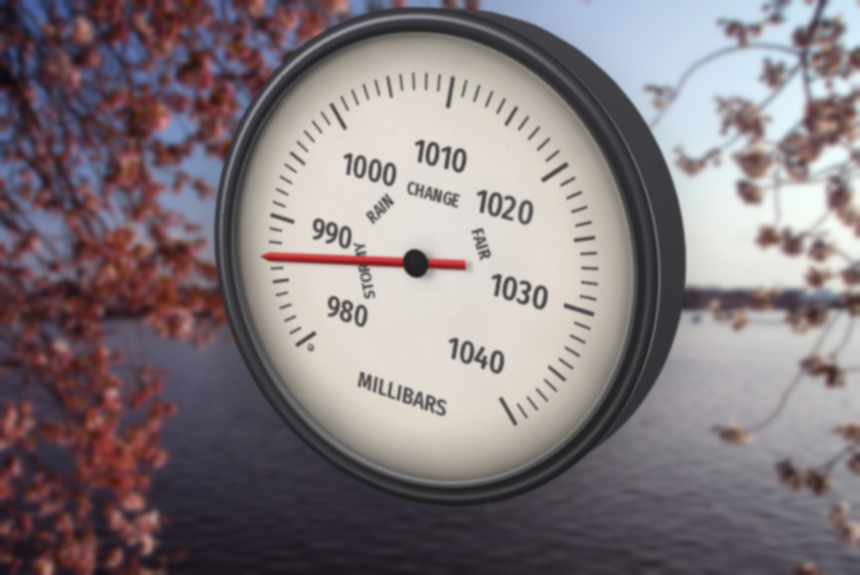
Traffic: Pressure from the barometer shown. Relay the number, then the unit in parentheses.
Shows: 987 (mbar)
